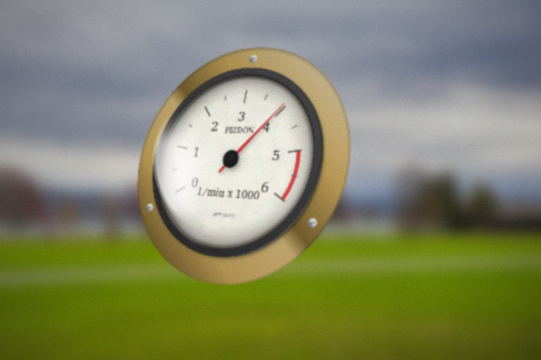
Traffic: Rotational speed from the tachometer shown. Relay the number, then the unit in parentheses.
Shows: 4000 (rpm)
